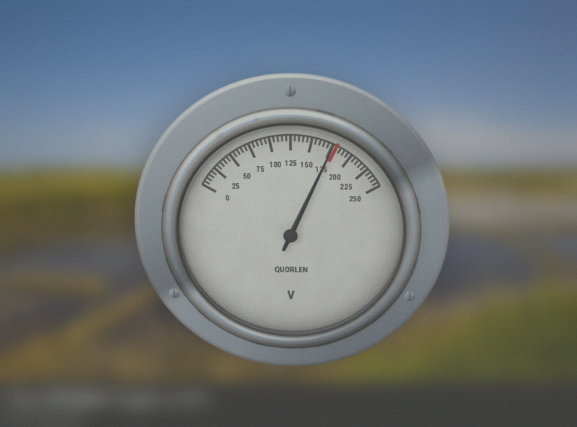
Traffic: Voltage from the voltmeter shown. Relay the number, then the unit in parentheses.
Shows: 175 (V)
